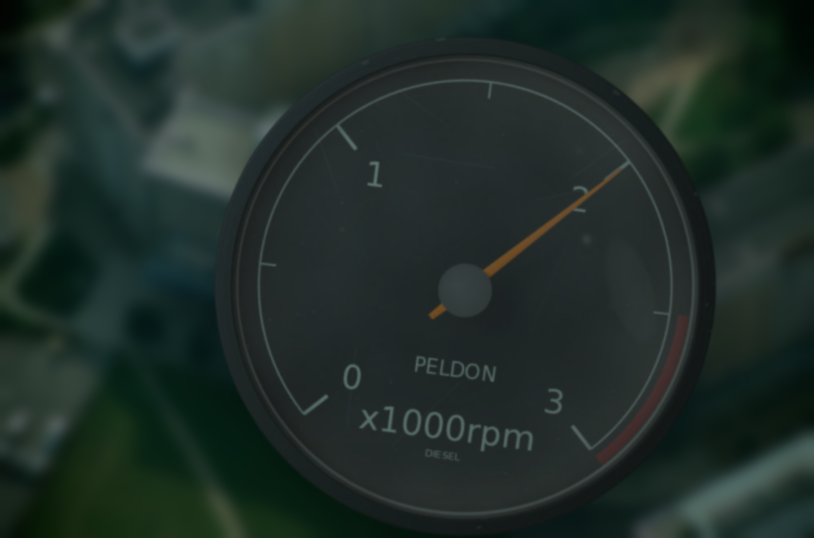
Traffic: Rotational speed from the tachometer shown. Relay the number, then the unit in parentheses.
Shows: 2000 (rpm)
